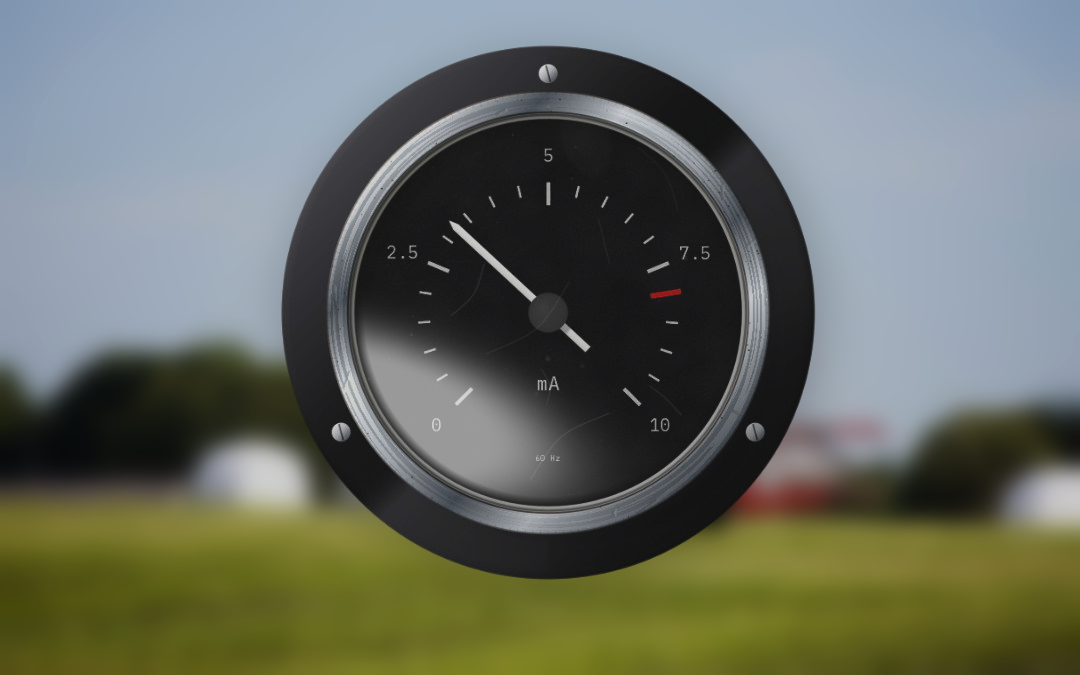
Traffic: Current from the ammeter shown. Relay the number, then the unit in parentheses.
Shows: 3.25 (mA)
